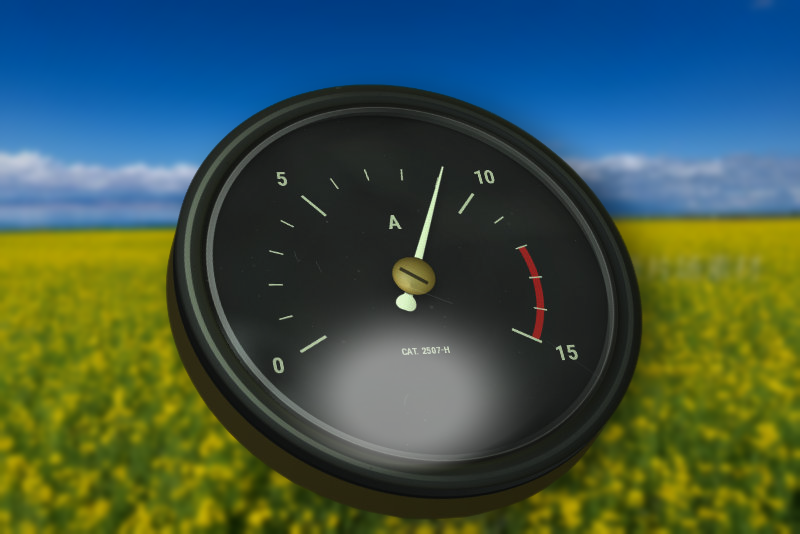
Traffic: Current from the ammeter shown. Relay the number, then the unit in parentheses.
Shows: 9 (A)
